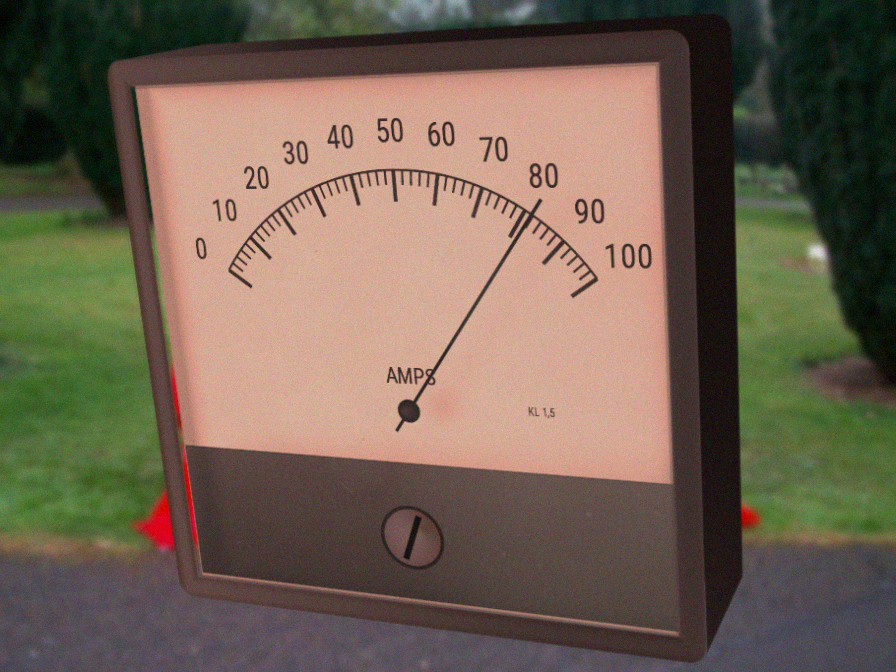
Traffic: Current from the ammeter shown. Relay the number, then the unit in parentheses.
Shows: 82 (A)
